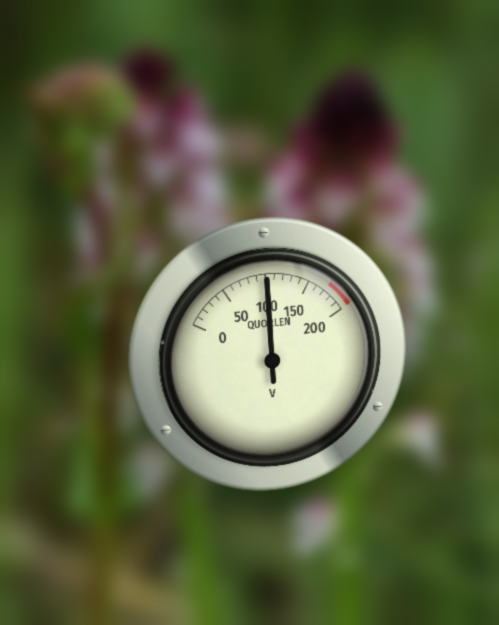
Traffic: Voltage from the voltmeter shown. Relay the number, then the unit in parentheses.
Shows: 100 (V)
